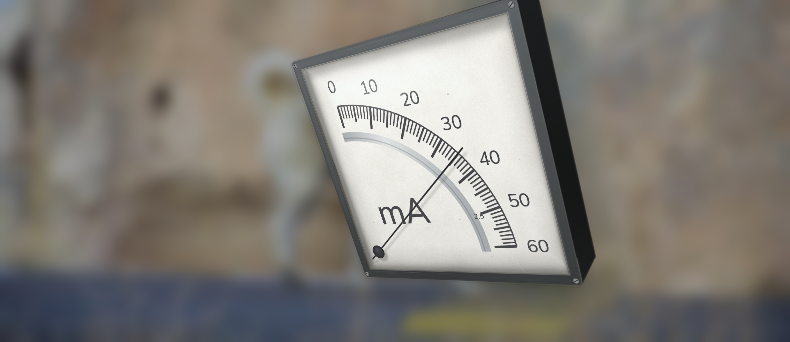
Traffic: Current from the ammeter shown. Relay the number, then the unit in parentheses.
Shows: 35 (mA)
